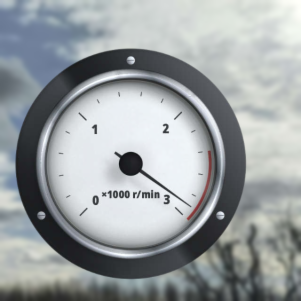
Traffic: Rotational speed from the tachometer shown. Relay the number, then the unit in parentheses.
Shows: 2900 (rpm)
